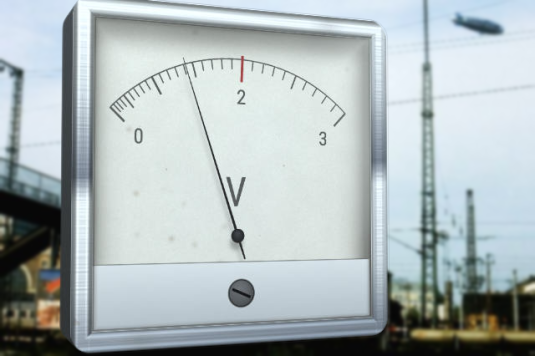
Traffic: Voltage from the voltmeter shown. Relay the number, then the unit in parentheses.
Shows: 1.4 (V)
